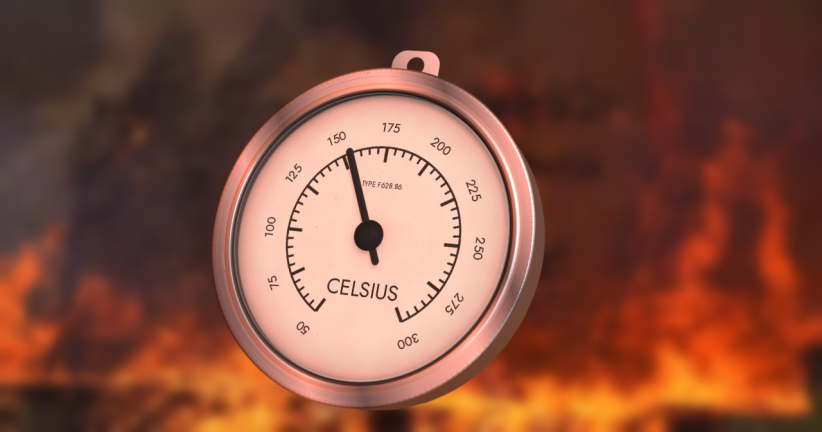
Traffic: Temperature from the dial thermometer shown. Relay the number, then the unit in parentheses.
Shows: 155 (°C)
